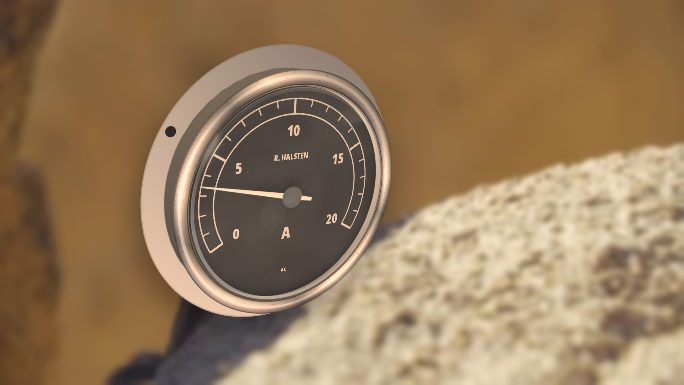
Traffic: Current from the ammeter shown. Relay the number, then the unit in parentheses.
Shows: 3.5 (A)
